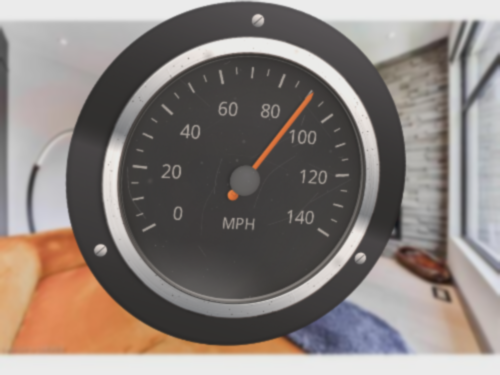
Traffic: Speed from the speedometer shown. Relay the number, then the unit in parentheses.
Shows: 90 (mph)
